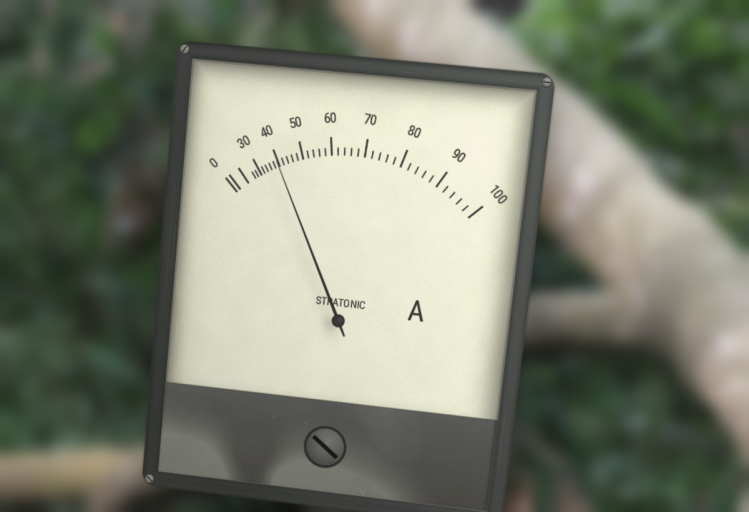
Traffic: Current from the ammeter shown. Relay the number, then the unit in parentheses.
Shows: 40 (A)
